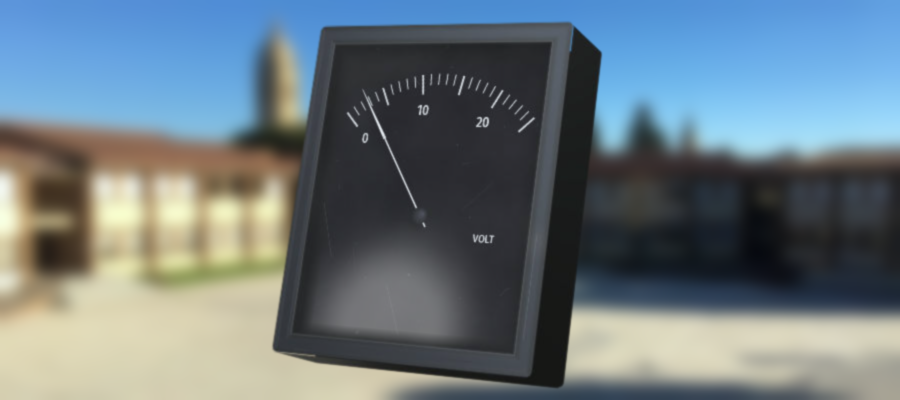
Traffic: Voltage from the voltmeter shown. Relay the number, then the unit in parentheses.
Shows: 3 (V)
